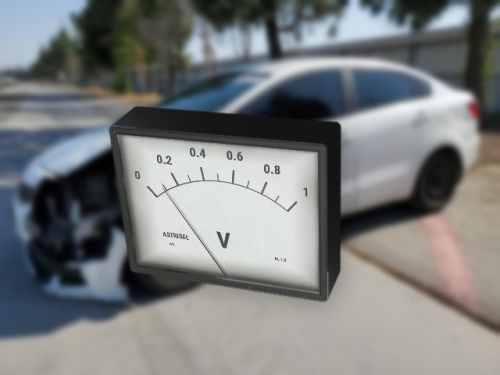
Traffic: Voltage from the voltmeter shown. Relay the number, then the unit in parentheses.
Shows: 0.1 (V)
